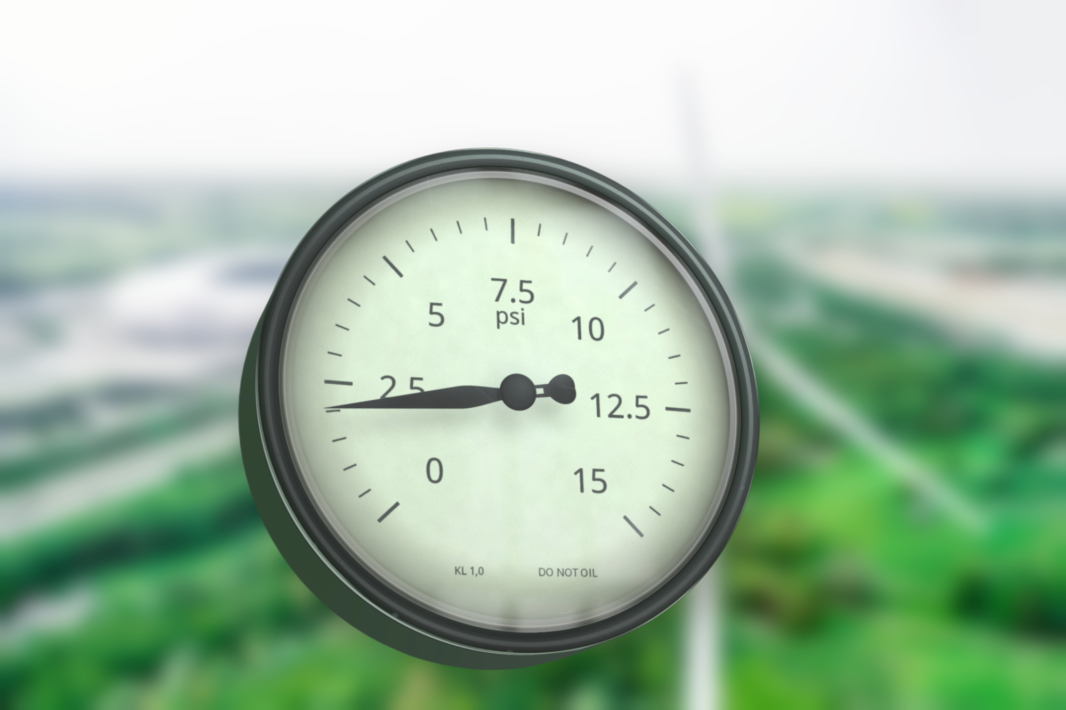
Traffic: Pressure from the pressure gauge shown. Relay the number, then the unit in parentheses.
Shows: 2 (psi)
